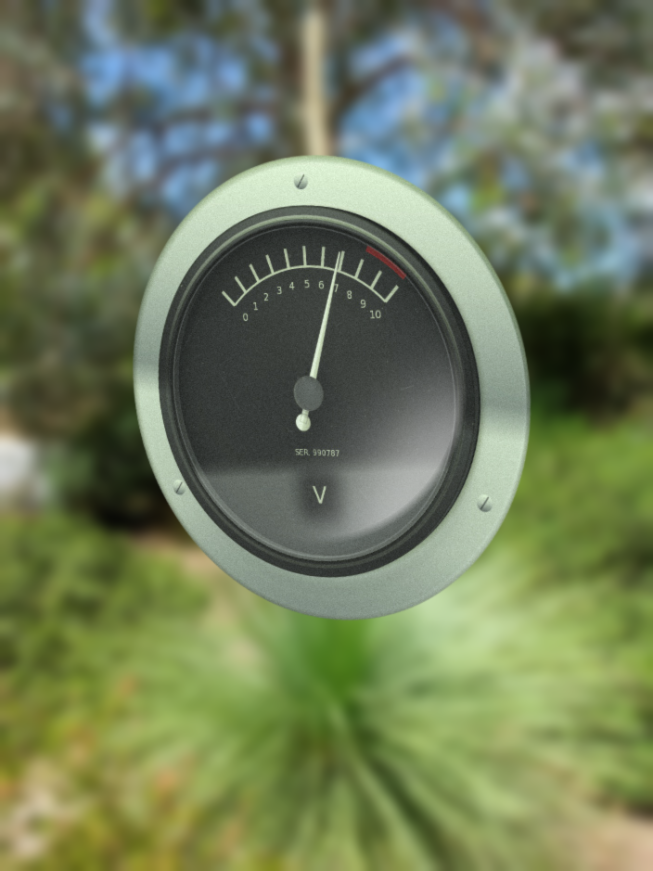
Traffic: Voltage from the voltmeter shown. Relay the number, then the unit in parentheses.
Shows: 7 (V)
